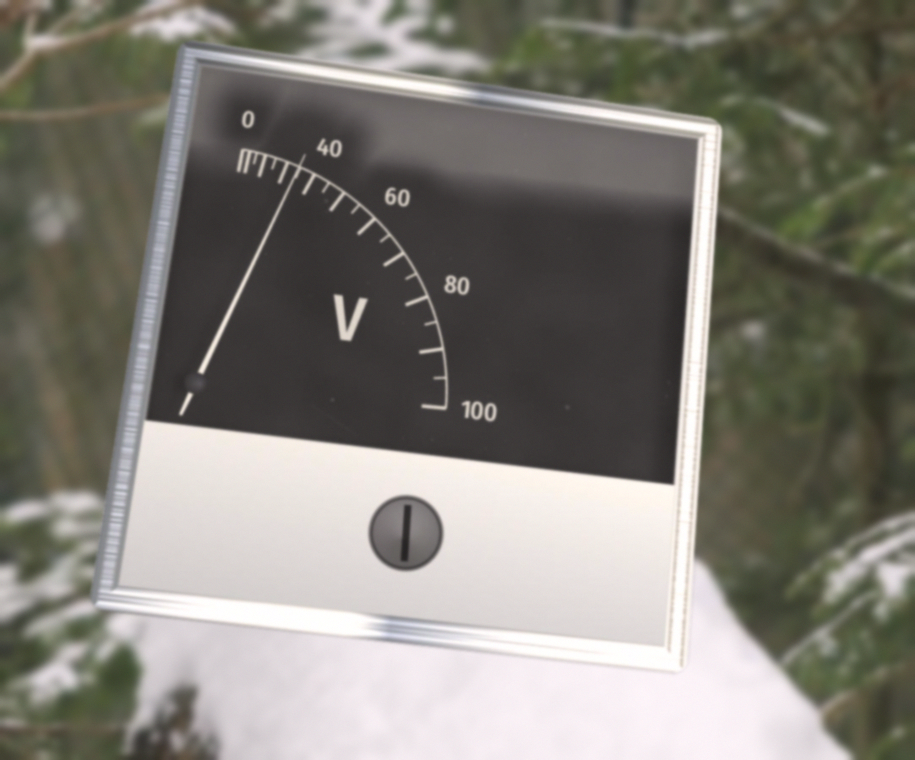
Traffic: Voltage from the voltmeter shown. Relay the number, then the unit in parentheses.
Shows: 35 (V)
